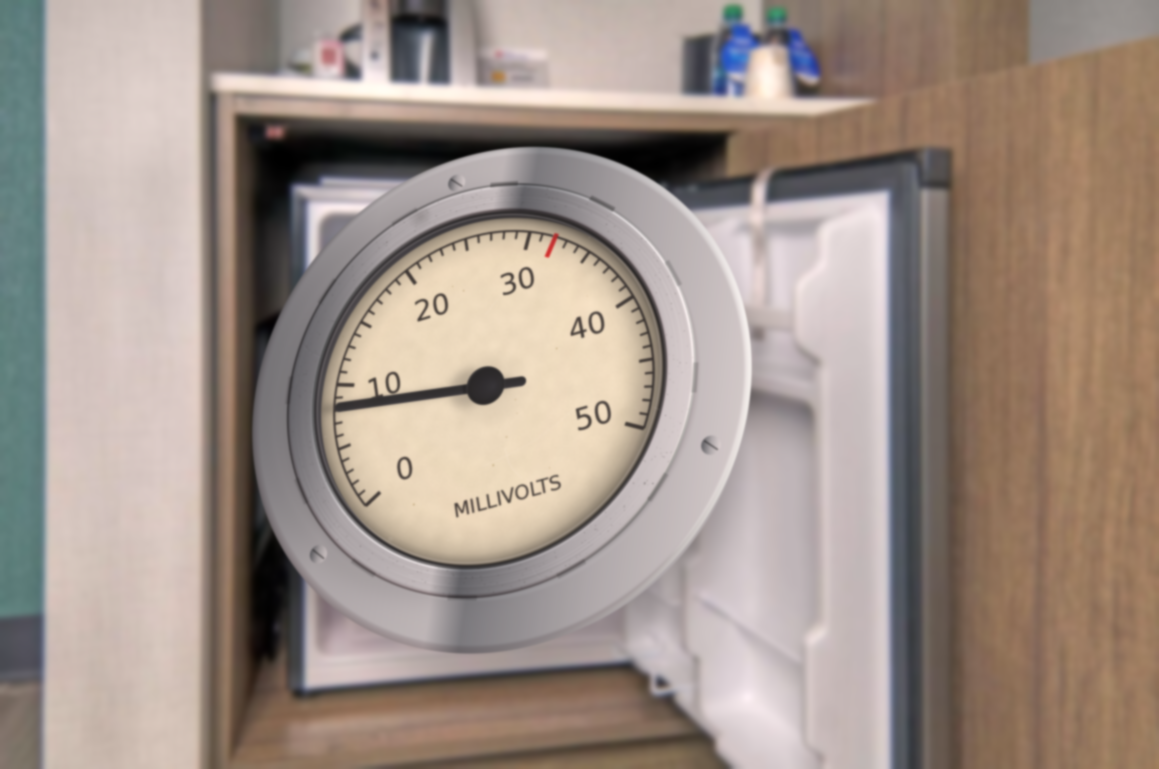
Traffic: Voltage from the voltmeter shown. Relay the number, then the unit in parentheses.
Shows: 8 (mV)
